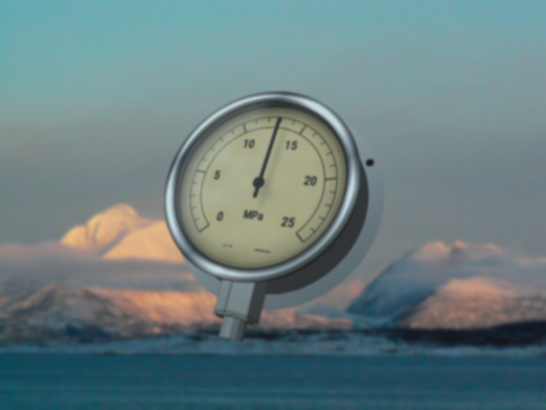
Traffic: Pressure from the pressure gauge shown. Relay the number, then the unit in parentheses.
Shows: 13 (MPa)
